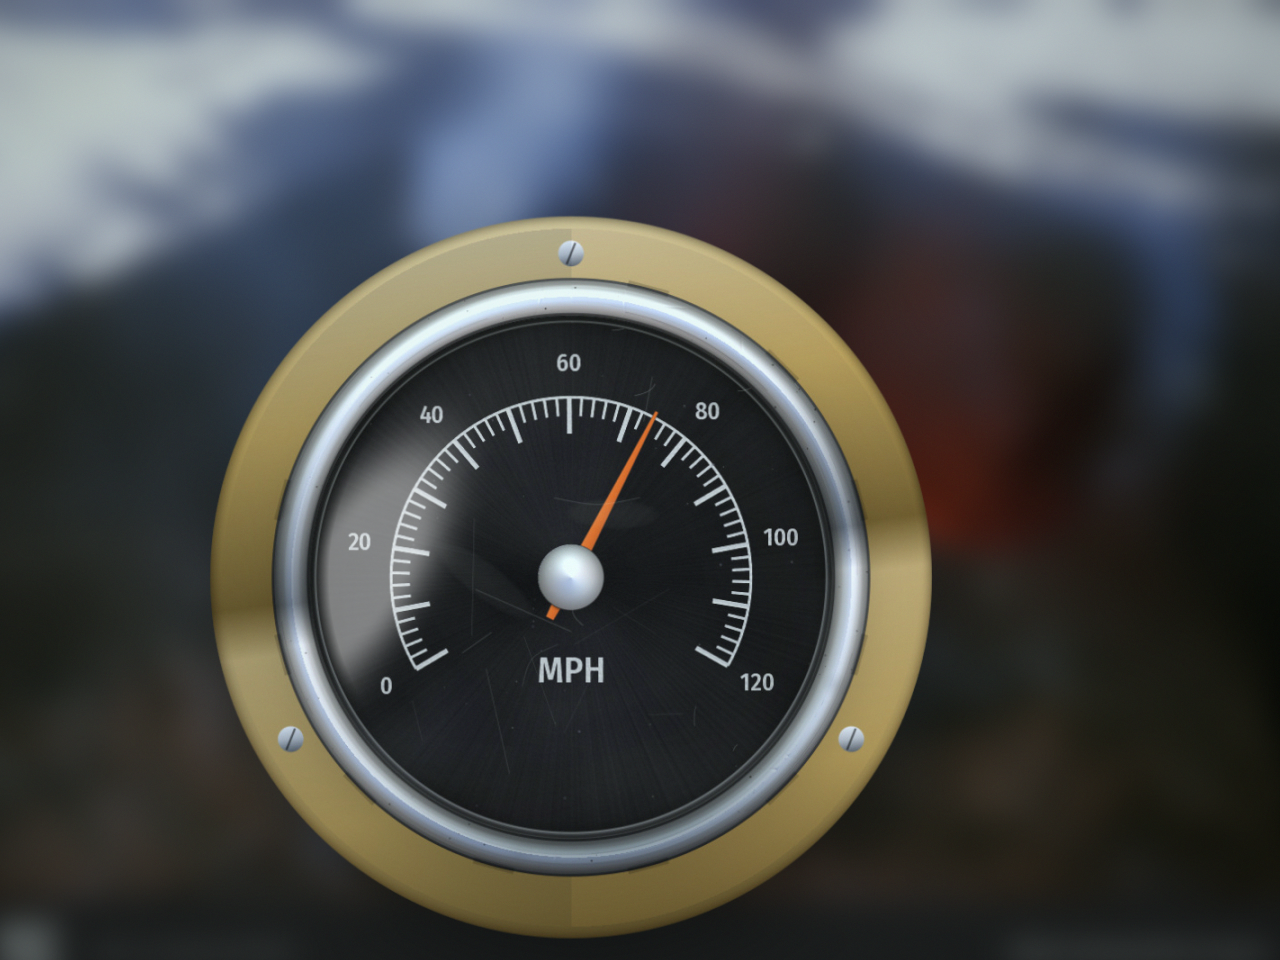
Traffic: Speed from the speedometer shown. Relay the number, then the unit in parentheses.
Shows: 74 (mph)
